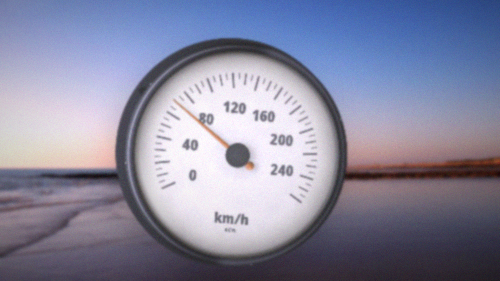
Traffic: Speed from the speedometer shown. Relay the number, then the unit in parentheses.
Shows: 70 (km/h)
